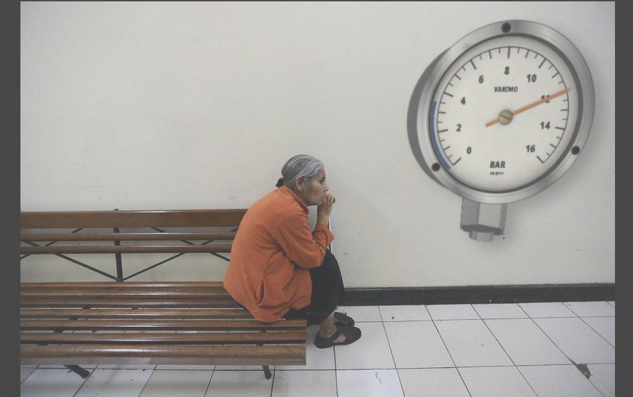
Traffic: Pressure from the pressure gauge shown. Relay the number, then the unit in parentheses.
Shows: 12 (bar)
